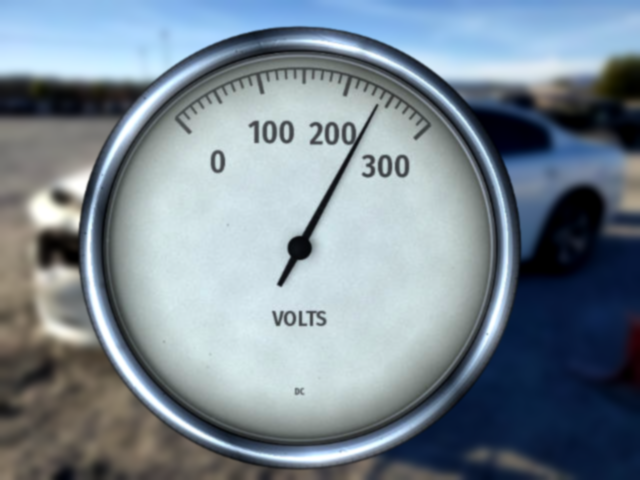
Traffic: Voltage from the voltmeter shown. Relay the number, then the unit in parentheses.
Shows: 240 (V)
